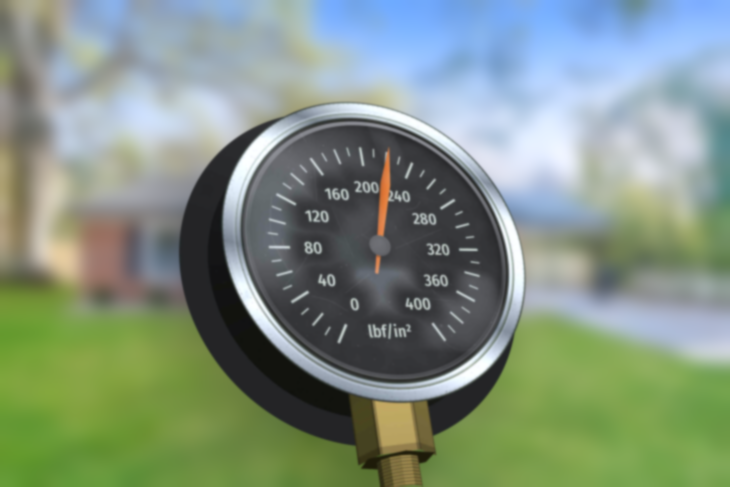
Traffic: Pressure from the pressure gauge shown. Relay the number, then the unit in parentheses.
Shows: 220 (psi)
